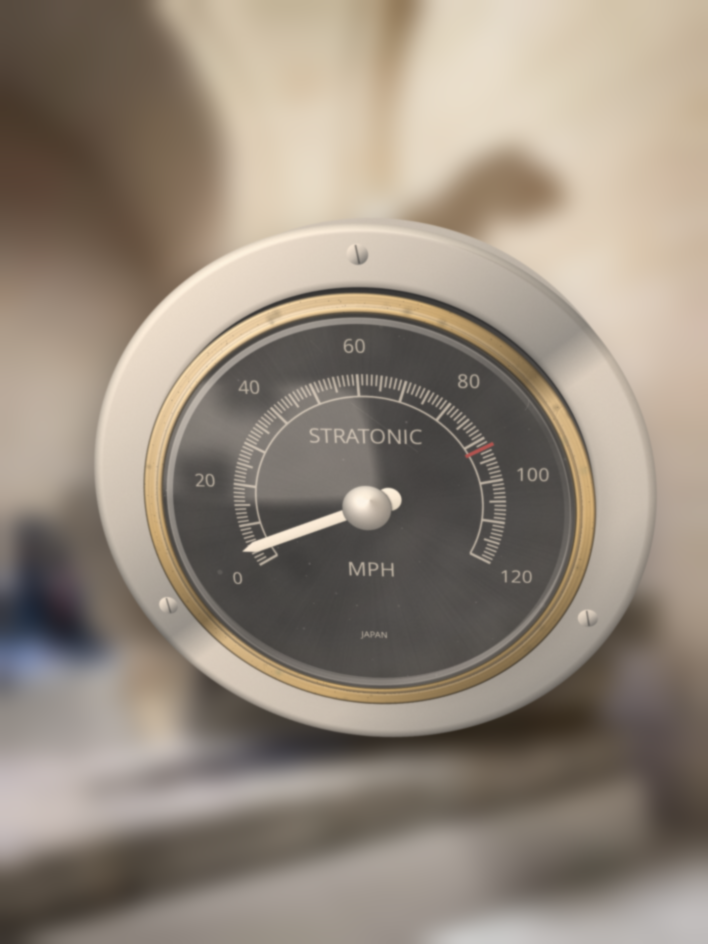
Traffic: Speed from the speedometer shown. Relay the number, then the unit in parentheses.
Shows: 5 (mph)
